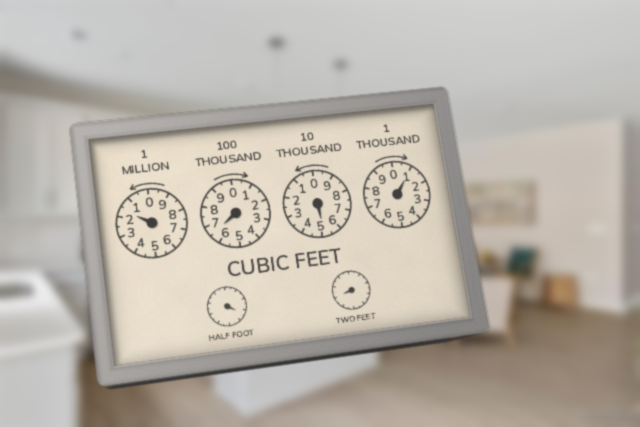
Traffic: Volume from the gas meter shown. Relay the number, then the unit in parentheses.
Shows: 165100 (ft³)
